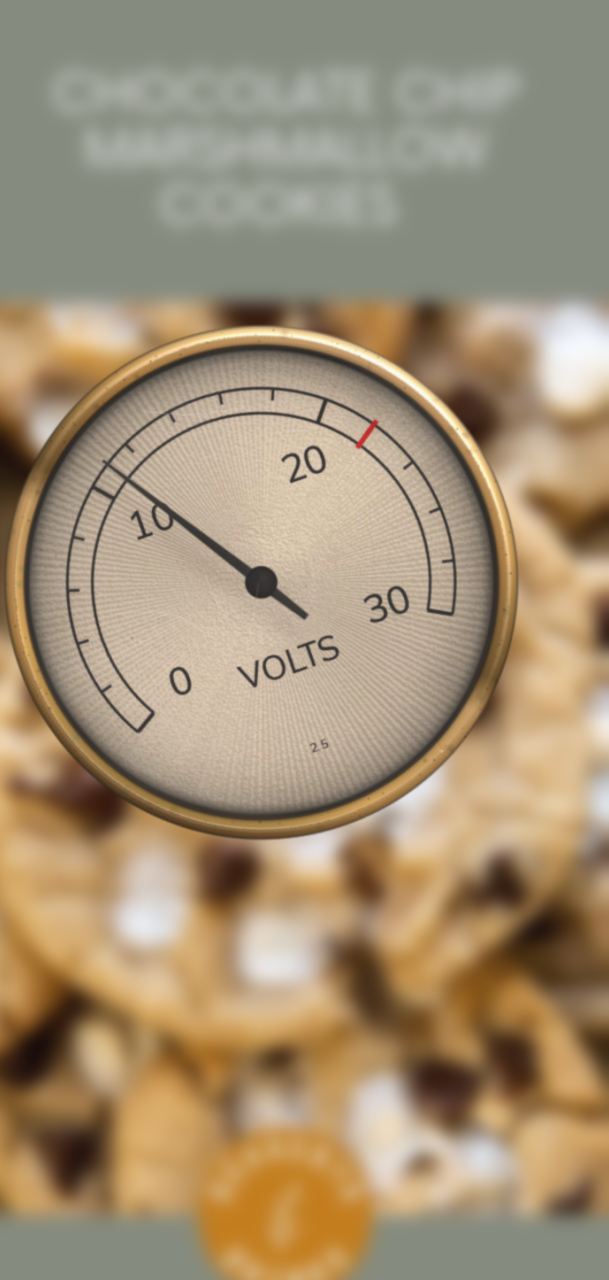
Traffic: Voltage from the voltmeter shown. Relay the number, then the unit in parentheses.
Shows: 11 (V)
